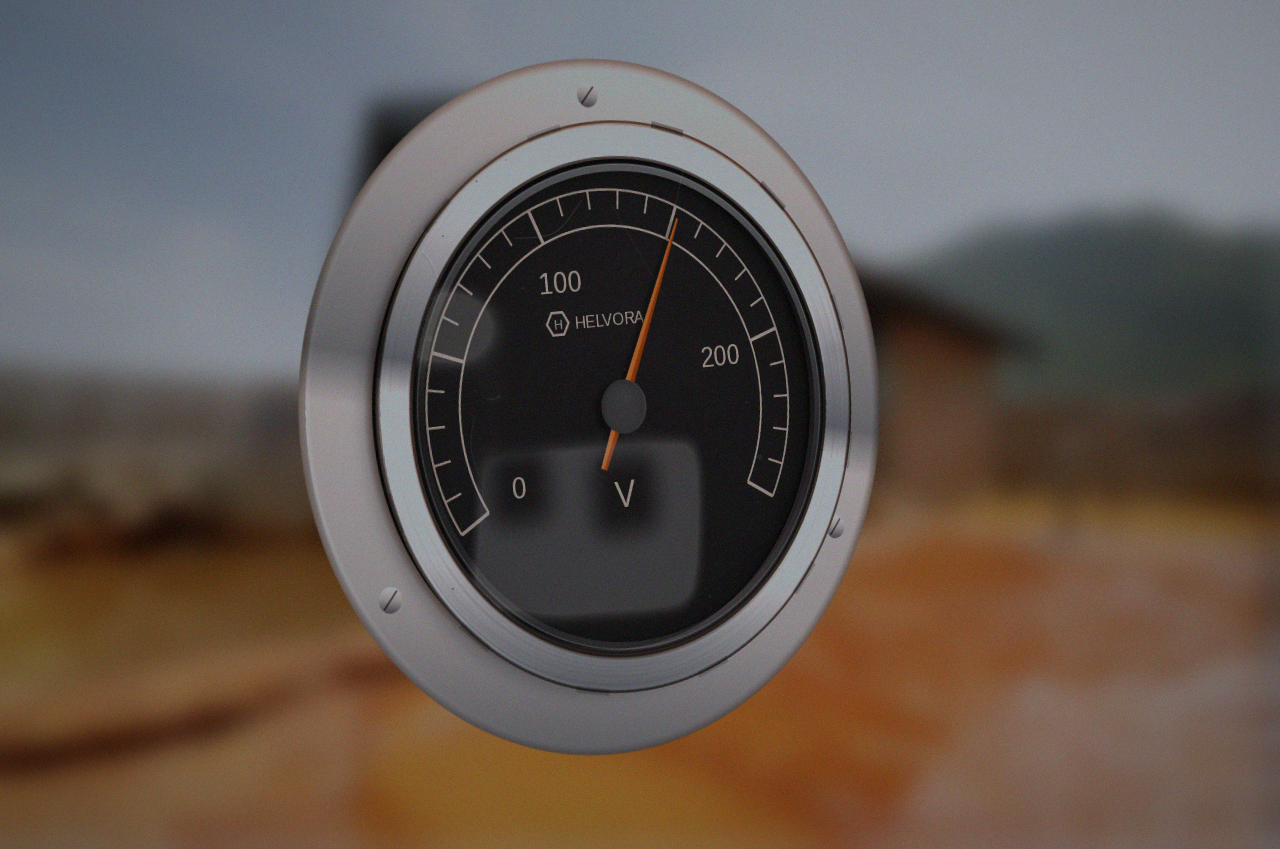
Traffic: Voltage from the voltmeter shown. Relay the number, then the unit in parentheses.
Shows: 150 (V)
